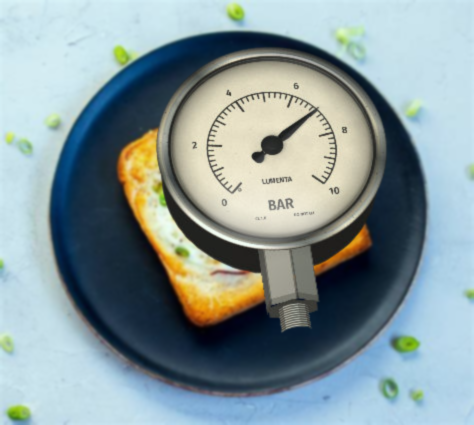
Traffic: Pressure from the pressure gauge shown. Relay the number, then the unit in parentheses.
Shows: 7 (bar)
